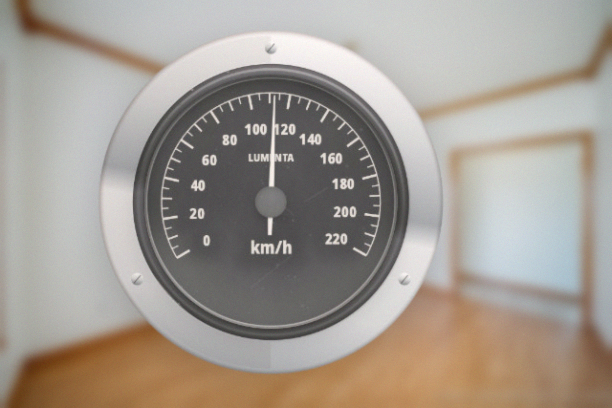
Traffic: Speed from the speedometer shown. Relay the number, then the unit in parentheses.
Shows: 112.5 (km/h)
